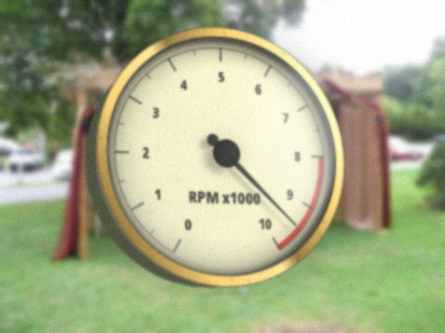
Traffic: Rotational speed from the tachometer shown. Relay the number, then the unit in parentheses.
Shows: 9500 (rpm)
